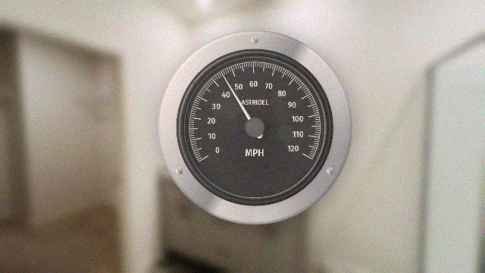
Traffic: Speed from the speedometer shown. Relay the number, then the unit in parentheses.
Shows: 45 (mph)
